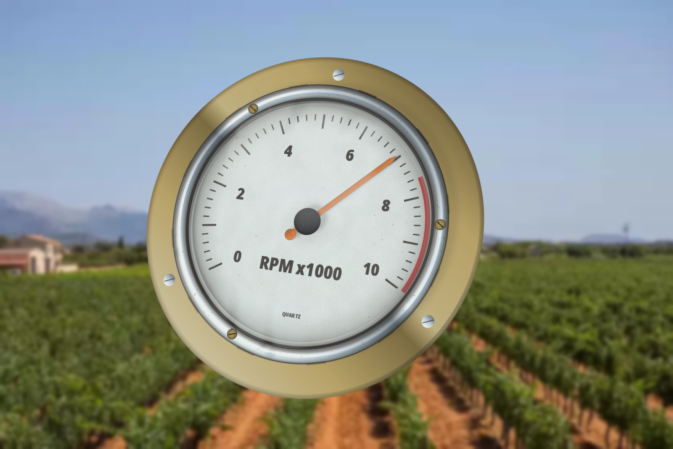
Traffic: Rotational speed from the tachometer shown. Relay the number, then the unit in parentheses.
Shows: 7000 (rpm)
